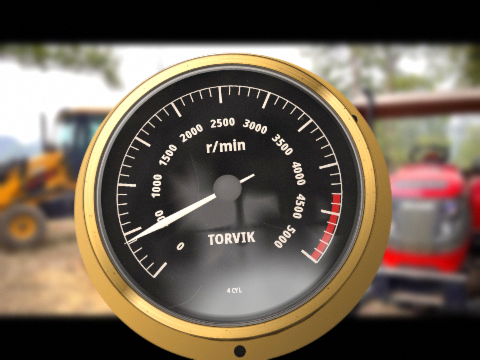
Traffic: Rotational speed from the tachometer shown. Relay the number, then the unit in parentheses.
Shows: 400 (rpm)
